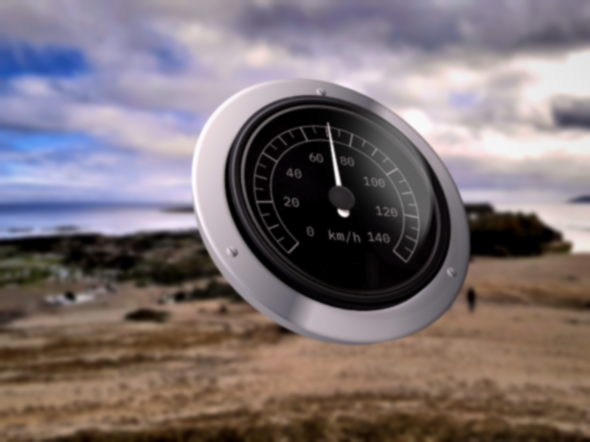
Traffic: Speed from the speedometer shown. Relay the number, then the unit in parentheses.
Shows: 70 (km/h)
